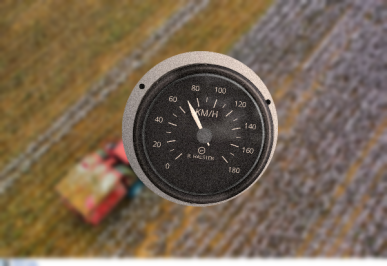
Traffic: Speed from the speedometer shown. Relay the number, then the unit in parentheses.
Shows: 70 (km/h)
